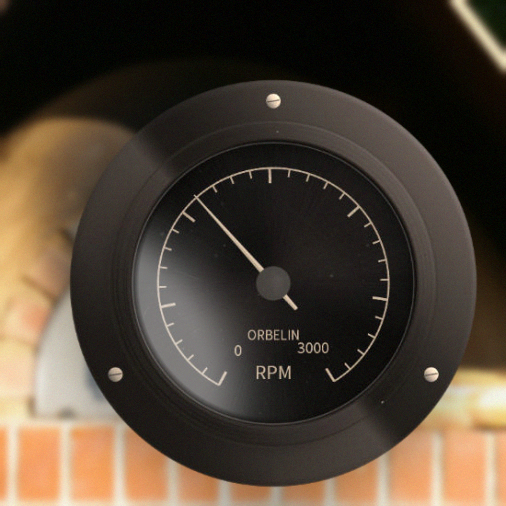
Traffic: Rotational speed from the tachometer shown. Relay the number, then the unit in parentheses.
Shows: 1100 (rpm)
